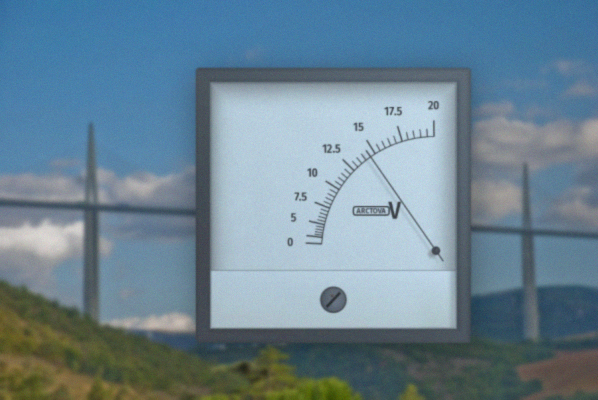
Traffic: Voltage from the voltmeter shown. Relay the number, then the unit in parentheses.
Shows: 14.5 (V)
